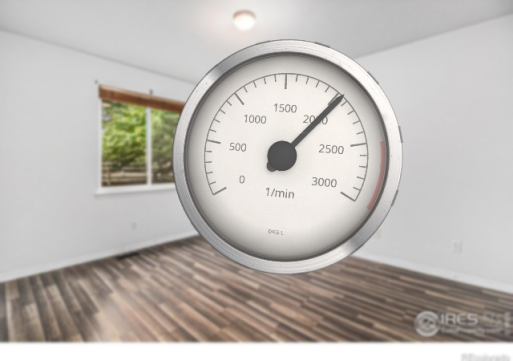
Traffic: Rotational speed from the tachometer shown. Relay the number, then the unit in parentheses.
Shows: 2050 (rpm)
